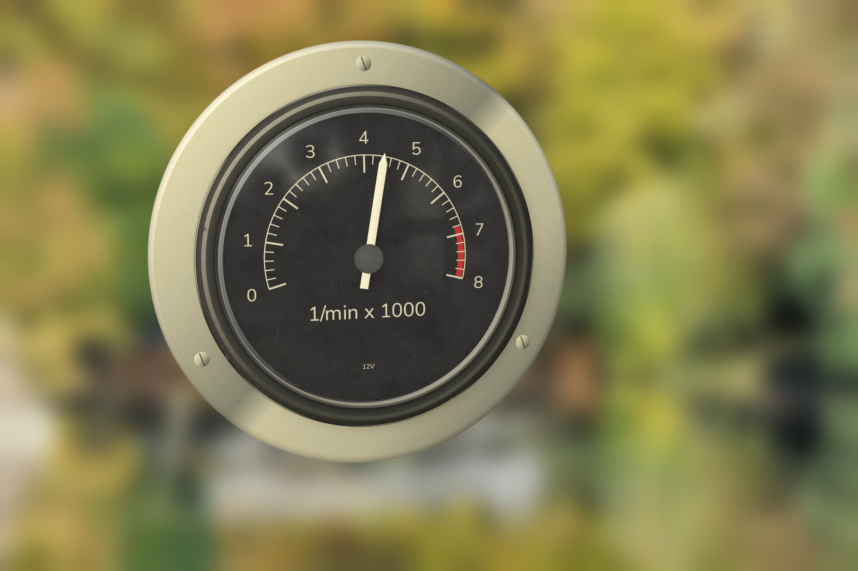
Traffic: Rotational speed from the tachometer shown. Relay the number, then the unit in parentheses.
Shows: 4400 (rpm)
